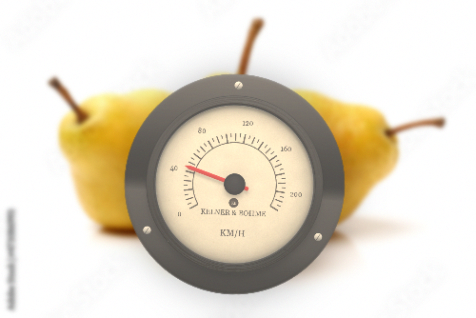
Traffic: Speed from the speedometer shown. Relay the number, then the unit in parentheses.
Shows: 45 (km/h)
